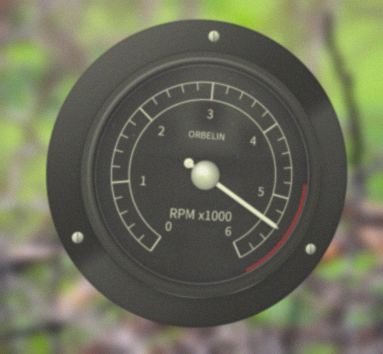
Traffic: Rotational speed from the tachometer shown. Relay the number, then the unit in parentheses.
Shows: 5400 (rpm)
